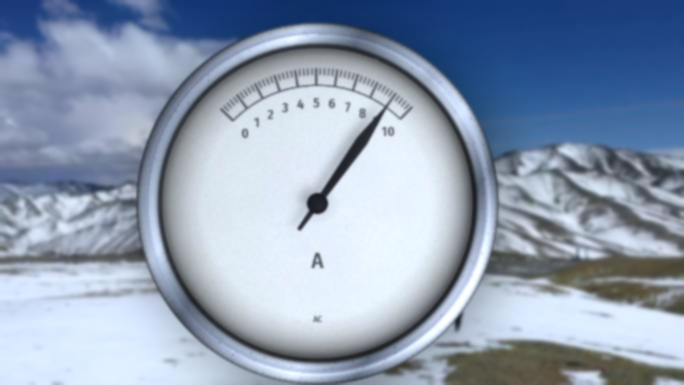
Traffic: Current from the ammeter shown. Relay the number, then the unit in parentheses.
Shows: 9 (A)
